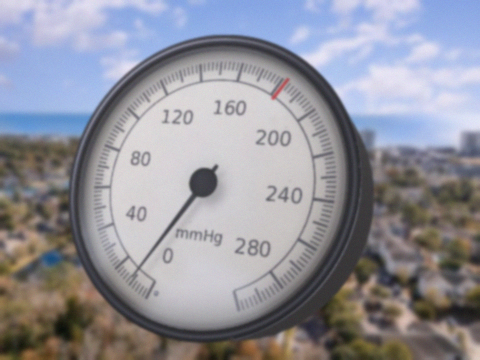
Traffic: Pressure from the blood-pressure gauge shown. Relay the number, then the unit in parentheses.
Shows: 10 (mmHg)
